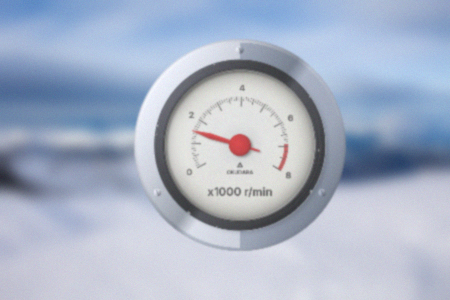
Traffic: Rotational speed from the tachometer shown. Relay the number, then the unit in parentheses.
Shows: 1500 (rpm)
